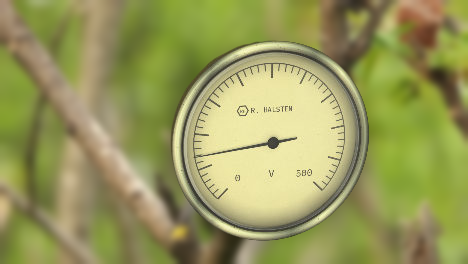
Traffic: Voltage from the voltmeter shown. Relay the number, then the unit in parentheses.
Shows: 70 (V)
